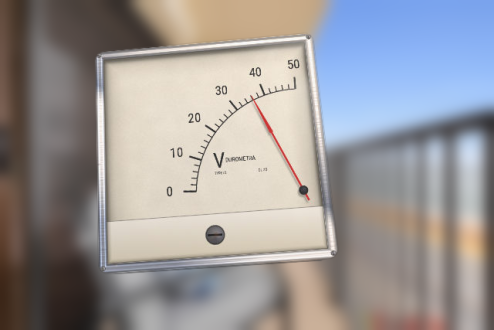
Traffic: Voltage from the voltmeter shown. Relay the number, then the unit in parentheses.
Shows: 36 (V)
